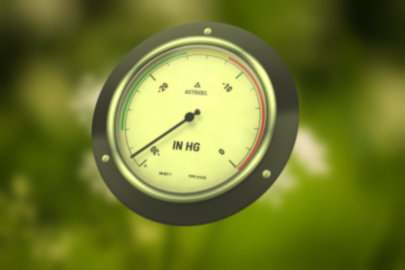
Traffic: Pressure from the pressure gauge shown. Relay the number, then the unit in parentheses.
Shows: -29 (inHg)
